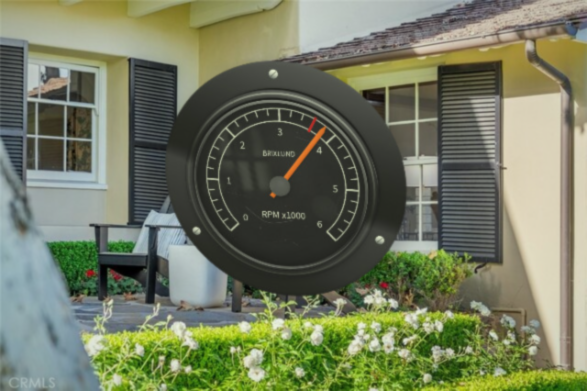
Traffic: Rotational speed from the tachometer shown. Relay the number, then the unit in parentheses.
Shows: 3800 (rpm)
